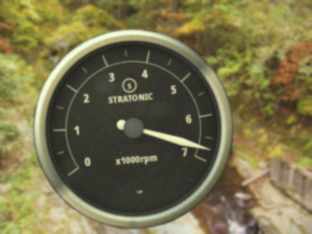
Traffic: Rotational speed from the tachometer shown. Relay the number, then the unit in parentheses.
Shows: 6750 (rpm)
